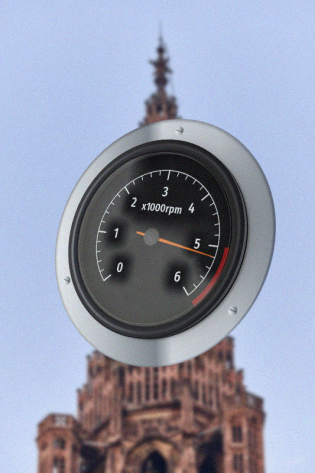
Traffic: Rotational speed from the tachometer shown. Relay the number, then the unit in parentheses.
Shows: 5200 (rpm)
